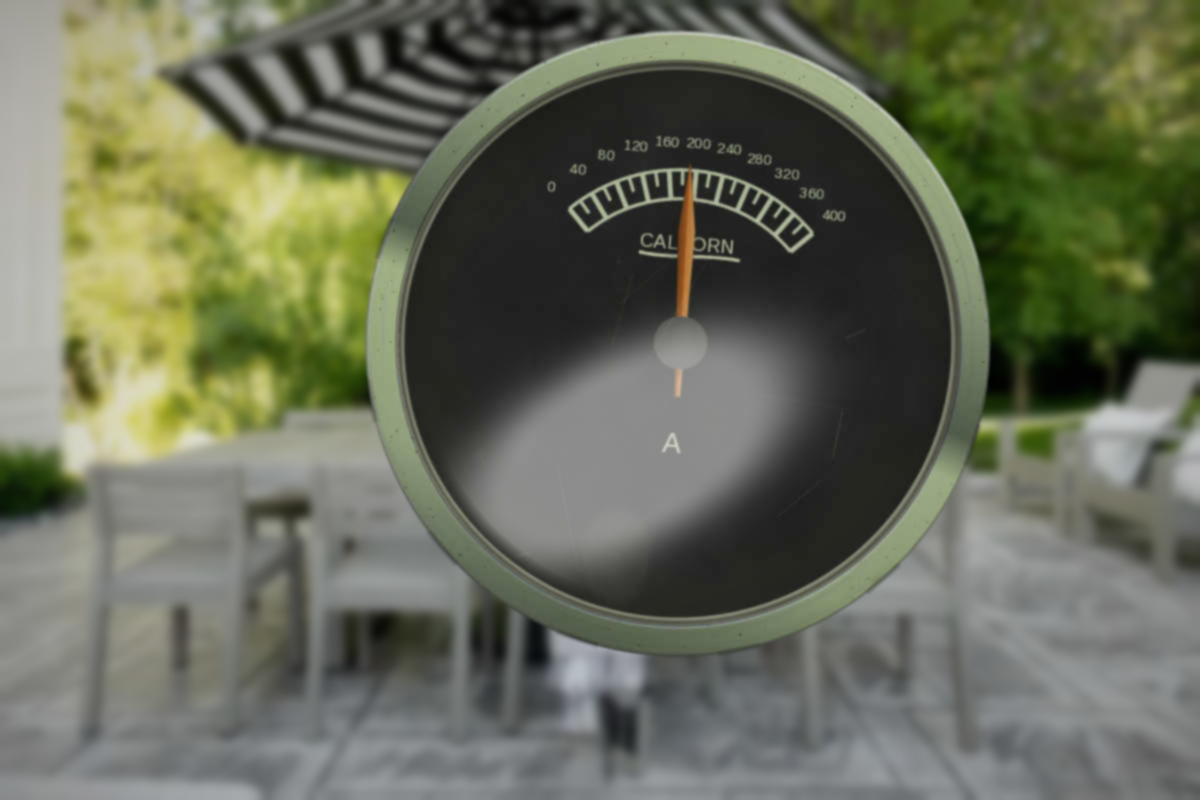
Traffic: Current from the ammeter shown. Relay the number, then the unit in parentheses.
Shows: 190 (A)
